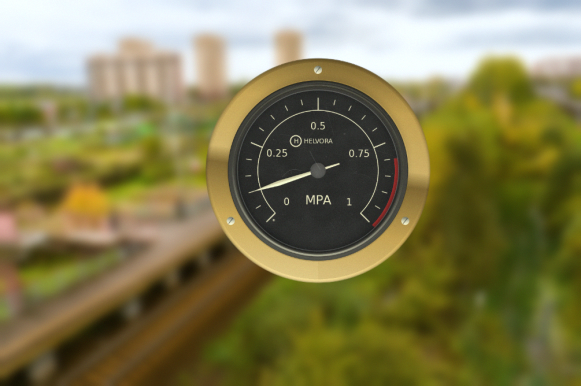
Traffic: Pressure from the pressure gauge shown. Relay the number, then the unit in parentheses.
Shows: 0.1 (MPa)
